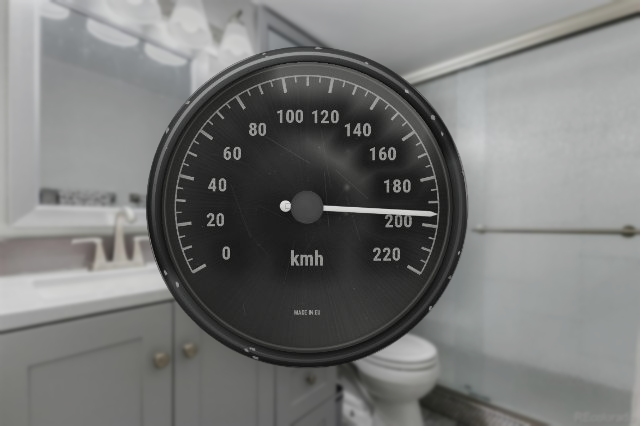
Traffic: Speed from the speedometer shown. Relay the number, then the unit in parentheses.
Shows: 195 (km/h)
